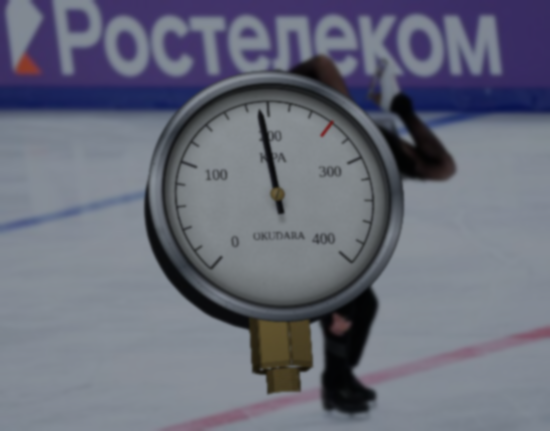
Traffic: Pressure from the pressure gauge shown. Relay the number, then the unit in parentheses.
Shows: 190 (kPa)
